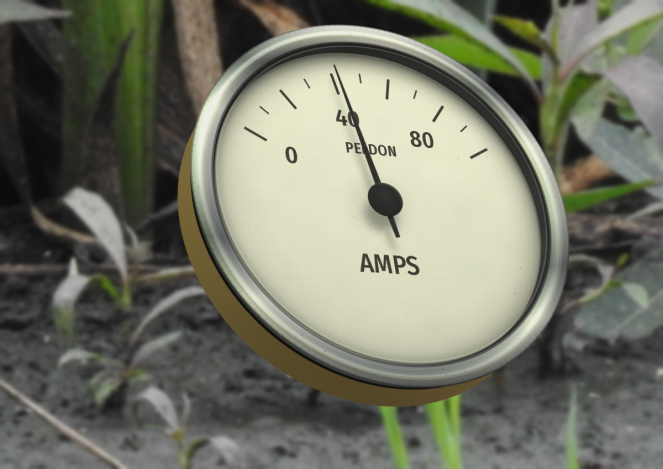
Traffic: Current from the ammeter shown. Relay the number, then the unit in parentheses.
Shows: 40 (A)
